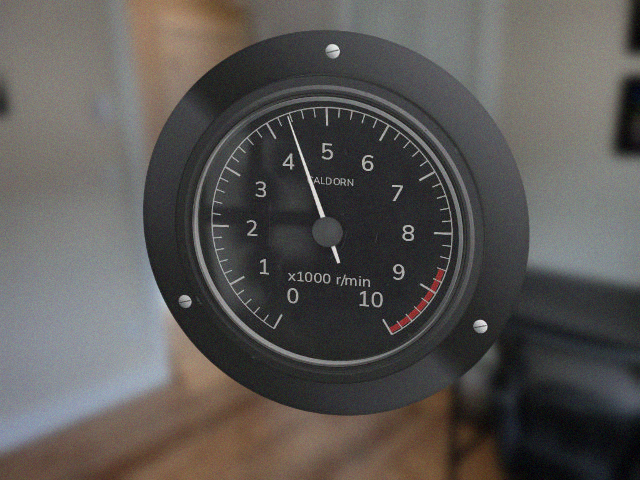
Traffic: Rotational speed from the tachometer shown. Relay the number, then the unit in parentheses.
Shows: 4400 (rpm)
